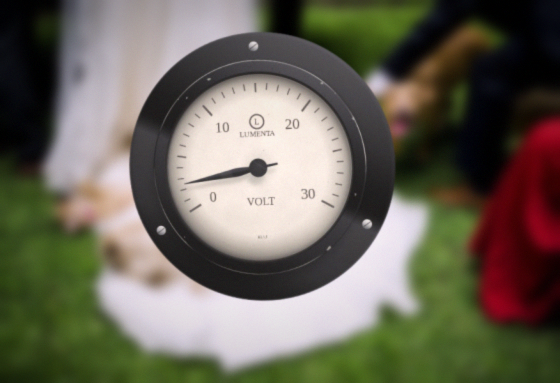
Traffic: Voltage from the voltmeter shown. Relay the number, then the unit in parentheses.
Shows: 2.5 (V)
